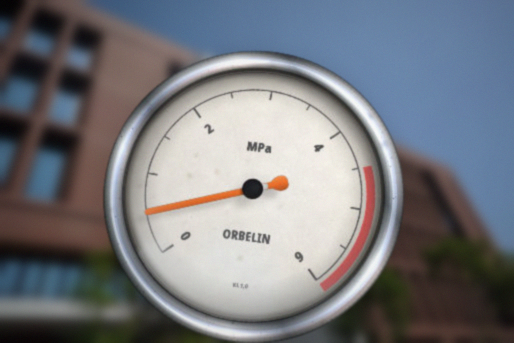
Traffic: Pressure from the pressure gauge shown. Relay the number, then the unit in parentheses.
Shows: 0.5 (MPa)
